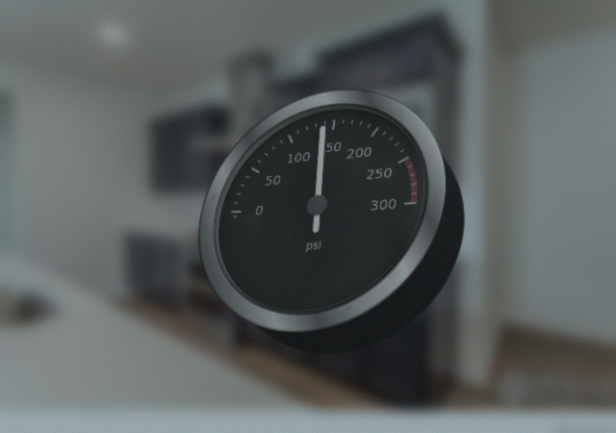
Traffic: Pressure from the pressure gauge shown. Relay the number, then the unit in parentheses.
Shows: 140 (psi)
